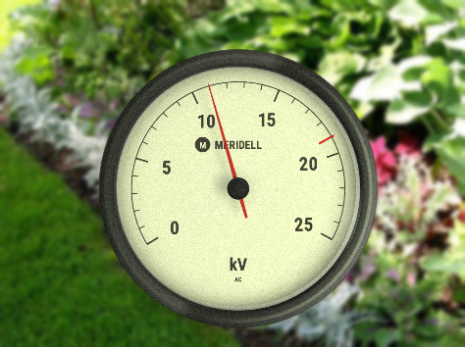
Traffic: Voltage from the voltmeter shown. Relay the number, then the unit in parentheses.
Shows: 11 (kV)
